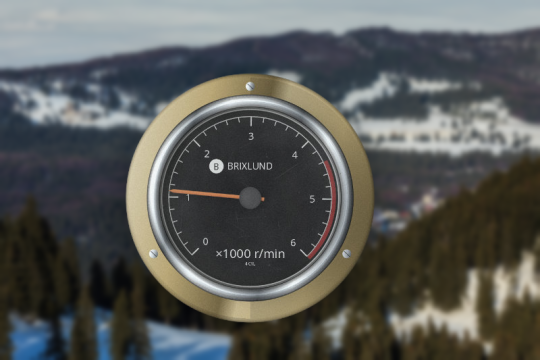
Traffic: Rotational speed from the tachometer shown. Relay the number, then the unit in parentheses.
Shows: 1100 (rpm)
